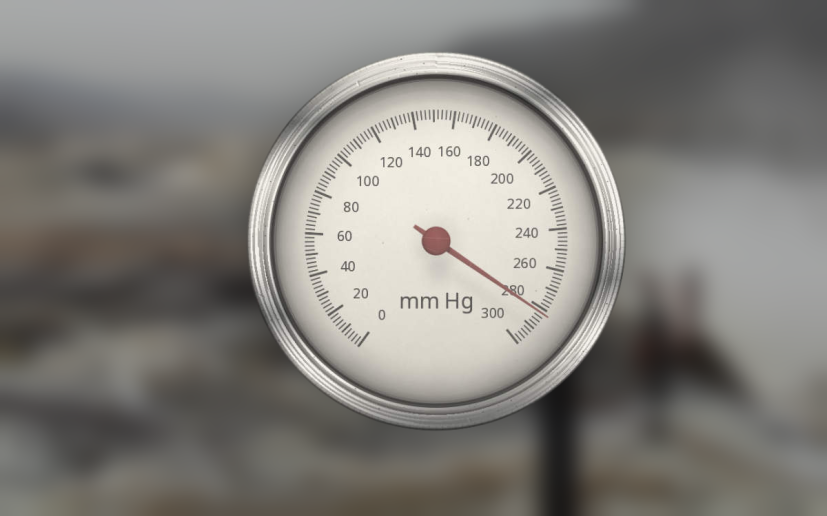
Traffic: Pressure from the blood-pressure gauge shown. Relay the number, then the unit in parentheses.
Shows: 282 (mmHg)
